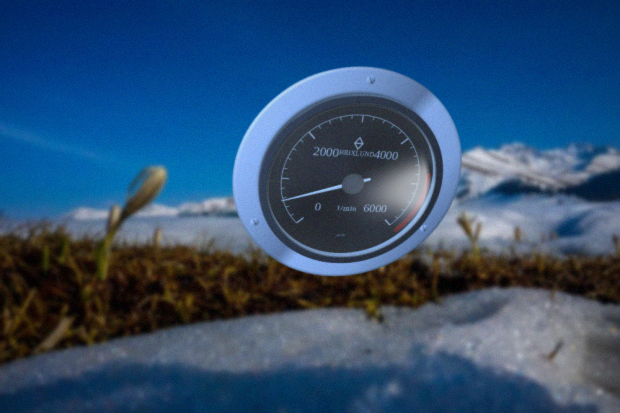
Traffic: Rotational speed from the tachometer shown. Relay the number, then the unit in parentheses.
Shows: 600 (rpm)
